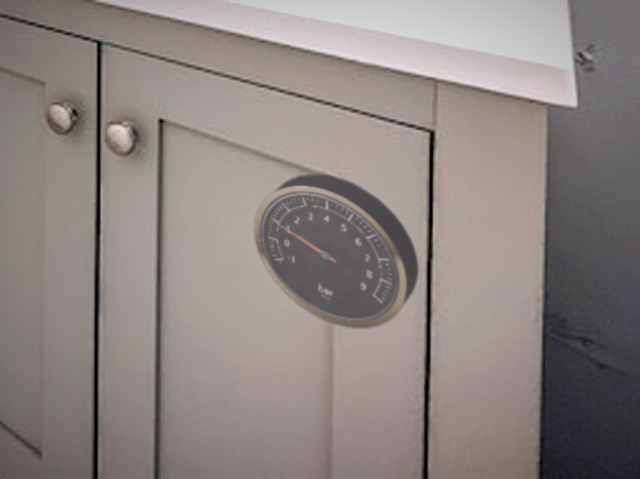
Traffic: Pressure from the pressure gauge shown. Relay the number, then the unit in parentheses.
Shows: 1 (bar)
